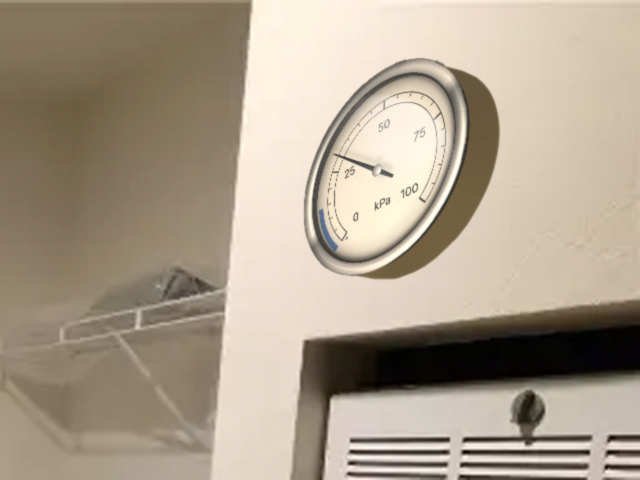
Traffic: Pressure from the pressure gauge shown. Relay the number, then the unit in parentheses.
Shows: 30 (kPa)
